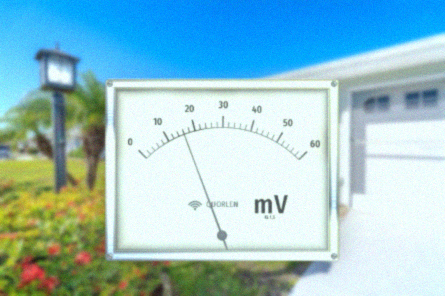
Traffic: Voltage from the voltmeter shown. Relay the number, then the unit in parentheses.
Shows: 16 (mV)
